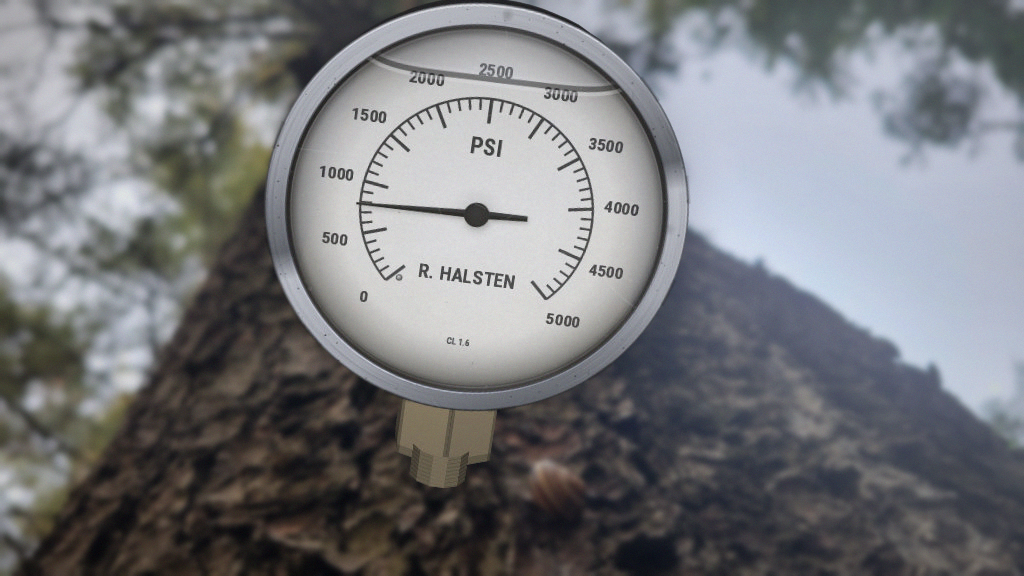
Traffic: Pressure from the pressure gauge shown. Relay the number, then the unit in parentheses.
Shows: 800 (psi)
